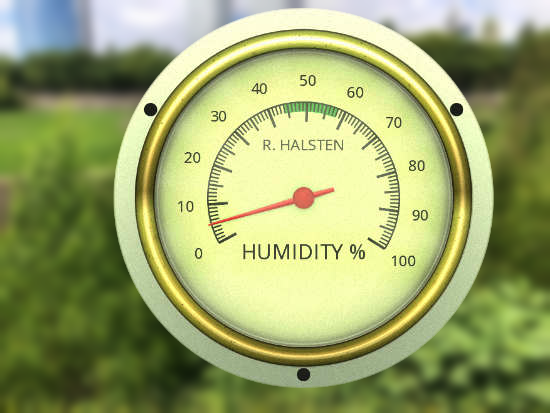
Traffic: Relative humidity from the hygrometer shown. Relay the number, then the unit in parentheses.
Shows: 5 (%)
